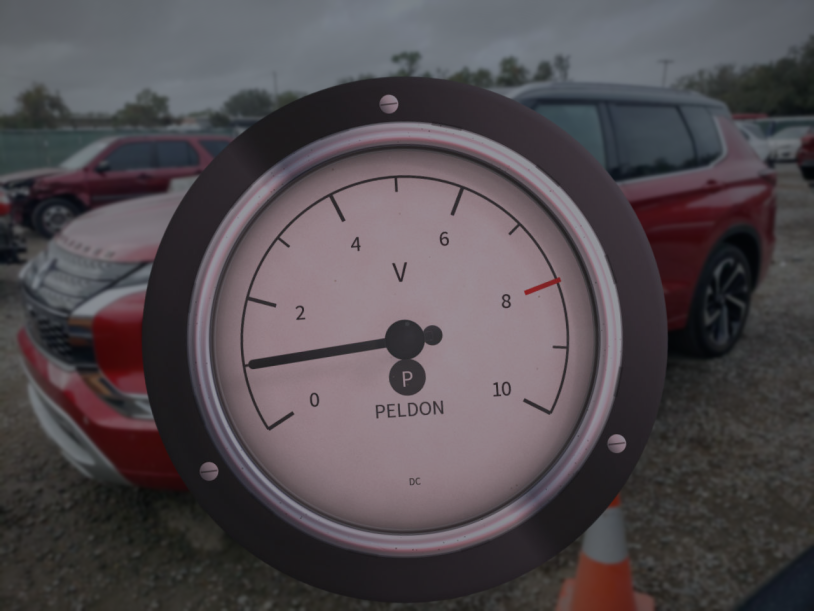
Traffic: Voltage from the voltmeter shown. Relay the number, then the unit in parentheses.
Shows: 1 (V)
